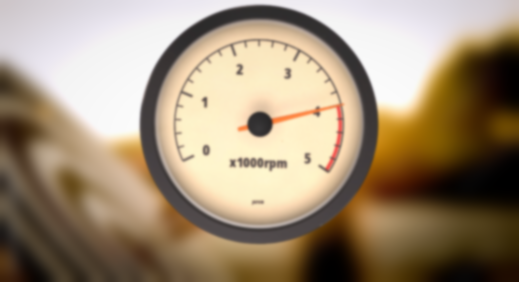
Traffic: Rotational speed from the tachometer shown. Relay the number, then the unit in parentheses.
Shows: 4000 (rpm)
